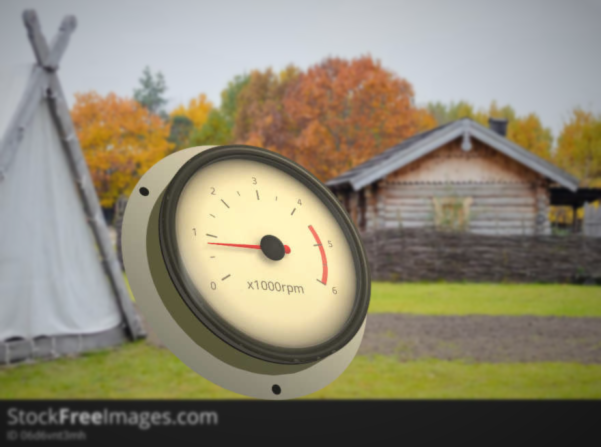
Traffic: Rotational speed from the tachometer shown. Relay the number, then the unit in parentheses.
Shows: 750 (rpm)
